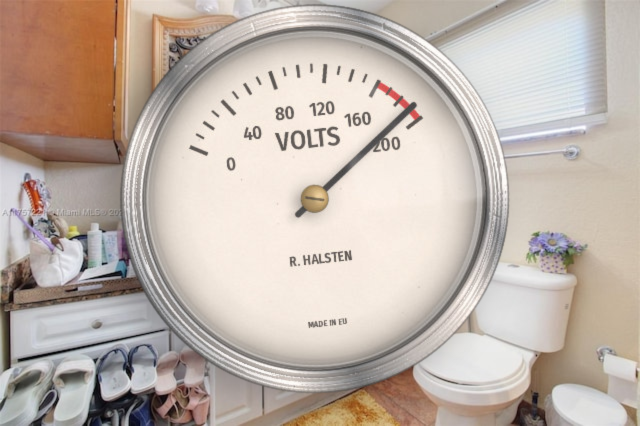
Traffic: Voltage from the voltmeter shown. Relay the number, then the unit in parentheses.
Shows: 190 (V)
